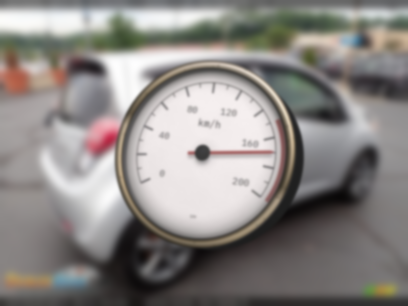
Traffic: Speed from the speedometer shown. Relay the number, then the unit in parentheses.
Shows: 170 (km/h)
